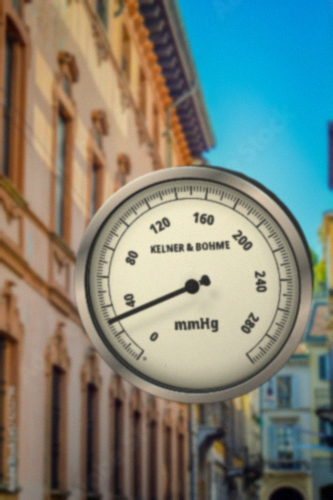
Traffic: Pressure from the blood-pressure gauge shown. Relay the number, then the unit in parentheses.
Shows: 30 (mmHg)
